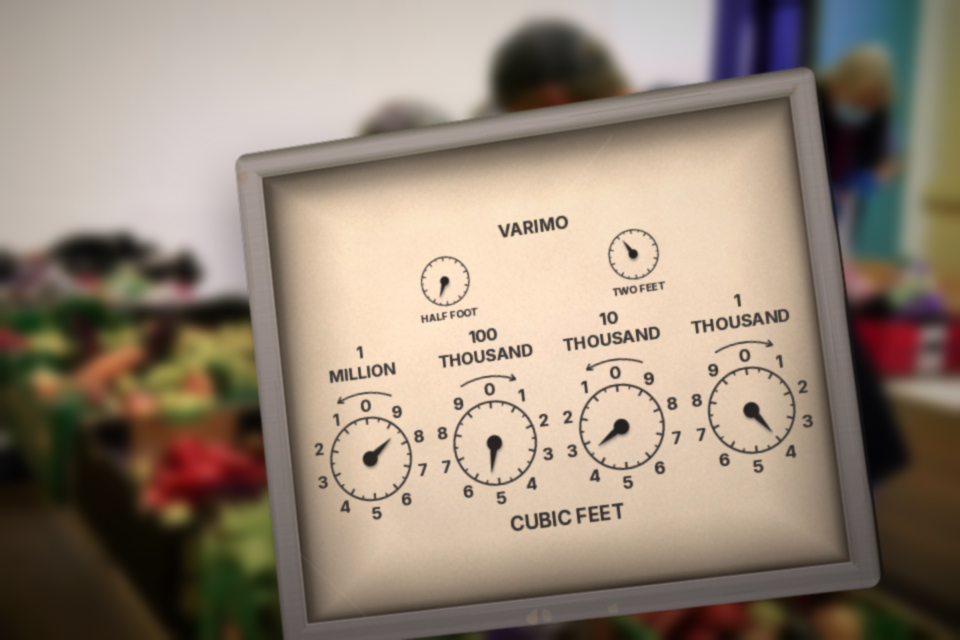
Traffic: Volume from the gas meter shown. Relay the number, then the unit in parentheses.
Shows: 853400 (ft³)
